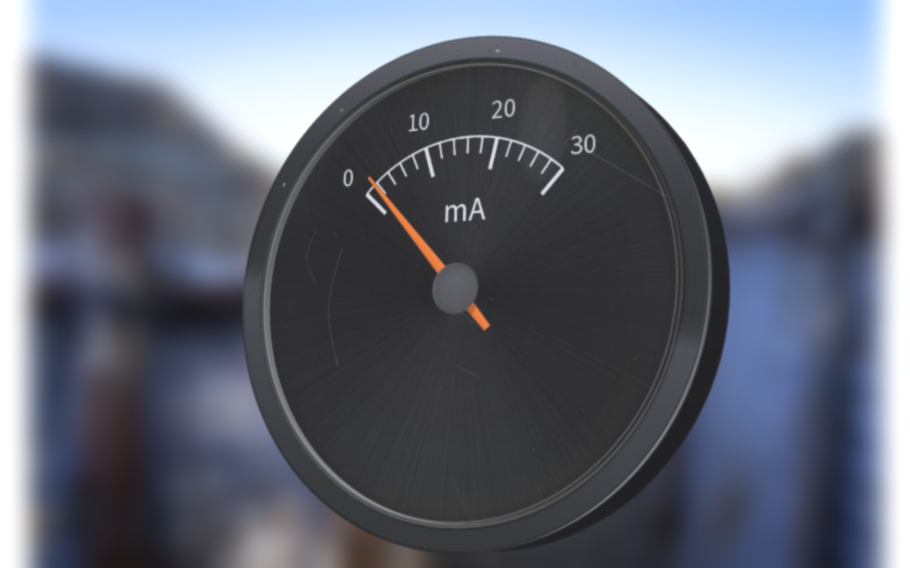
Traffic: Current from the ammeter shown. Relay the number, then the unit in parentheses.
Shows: 2 (mA)
